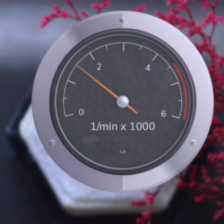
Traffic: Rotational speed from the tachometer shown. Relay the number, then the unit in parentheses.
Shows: 1500 (rpm)
